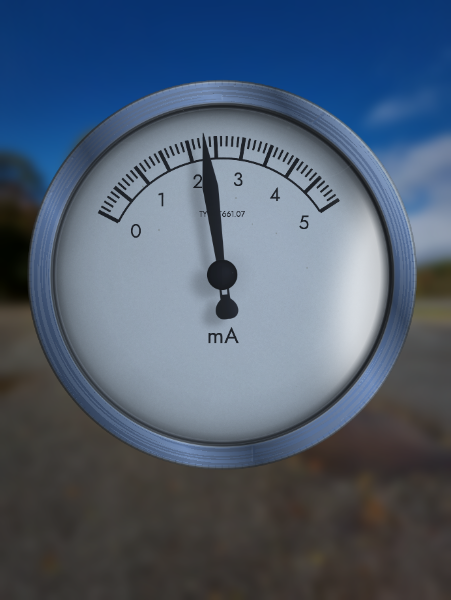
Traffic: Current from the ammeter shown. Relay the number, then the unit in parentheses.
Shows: 2.3 (mA)
